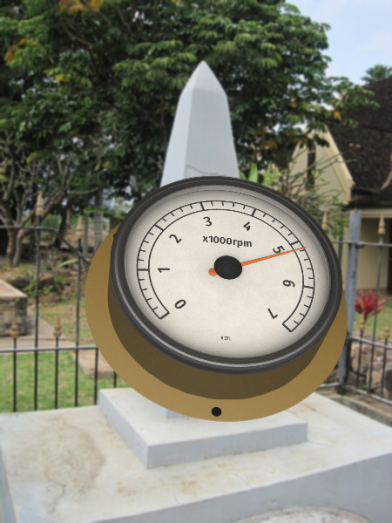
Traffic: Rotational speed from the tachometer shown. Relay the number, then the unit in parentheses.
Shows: 5200 (rpm)
